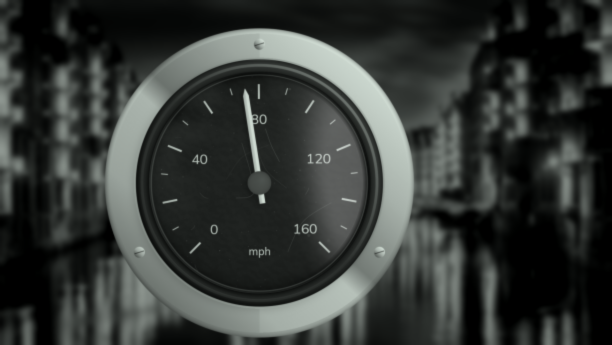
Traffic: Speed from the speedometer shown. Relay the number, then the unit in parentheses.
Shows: 75 (mph)
